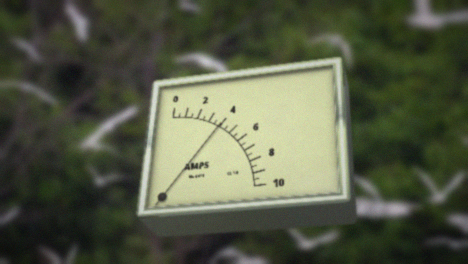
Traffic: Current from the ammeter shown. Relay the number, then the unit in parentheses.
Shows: 4 (A)
